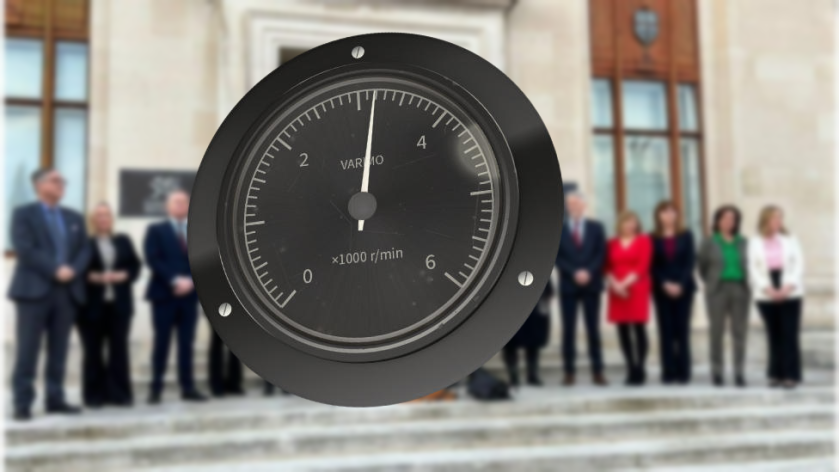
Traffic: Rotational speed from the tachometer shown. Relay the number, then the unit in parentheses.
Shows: 3200 (rpm)
